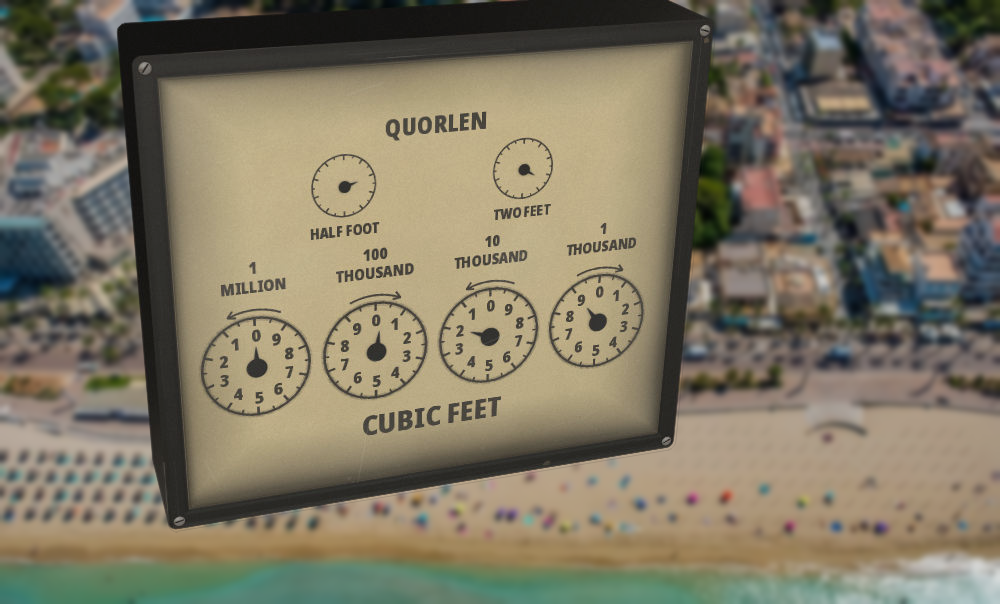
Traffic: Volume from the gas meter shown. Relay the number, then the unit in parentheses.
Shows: 1900 (ft³)
